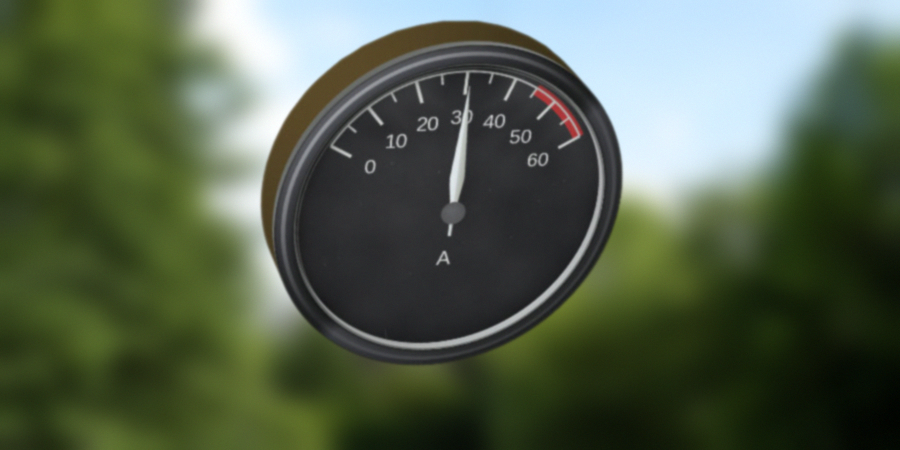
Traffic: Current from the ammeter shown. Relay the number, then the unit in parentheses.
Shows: 30 (A)
